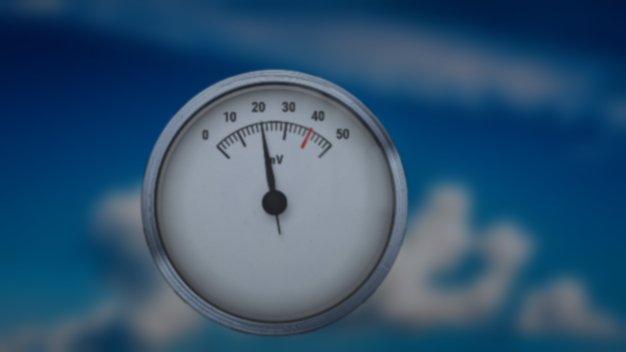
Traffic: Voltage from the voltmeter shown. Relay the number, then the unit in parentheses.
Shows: 20 (mV)
